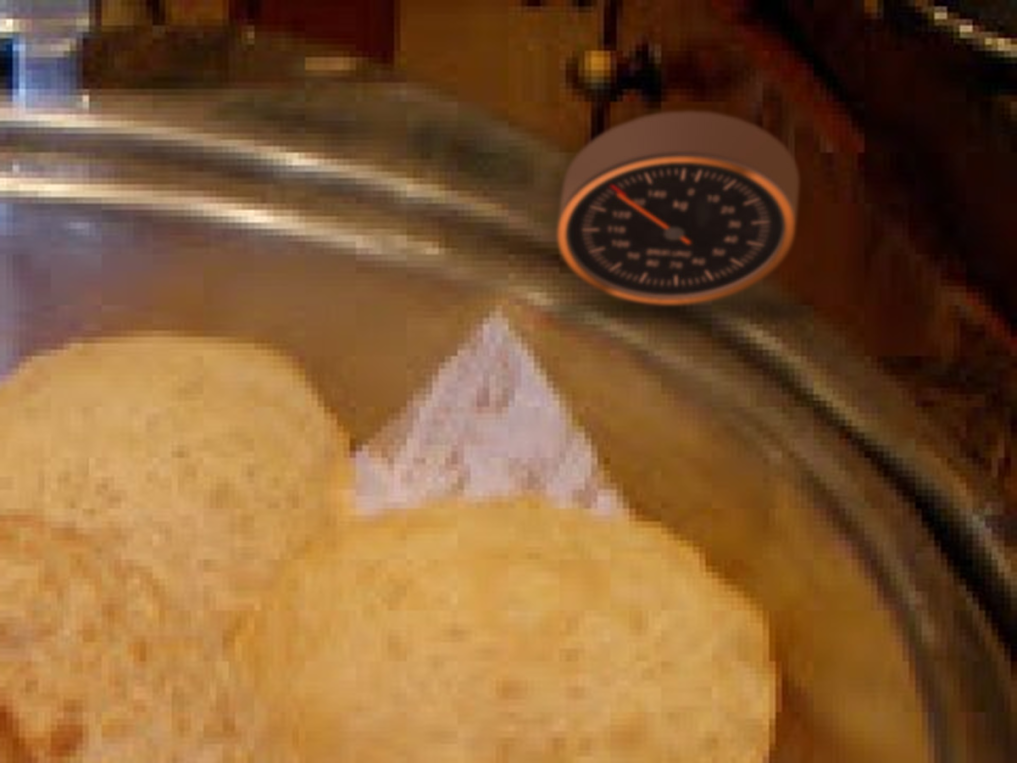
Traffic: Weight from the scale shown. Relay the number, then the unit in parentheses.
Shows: 130 (kg)
